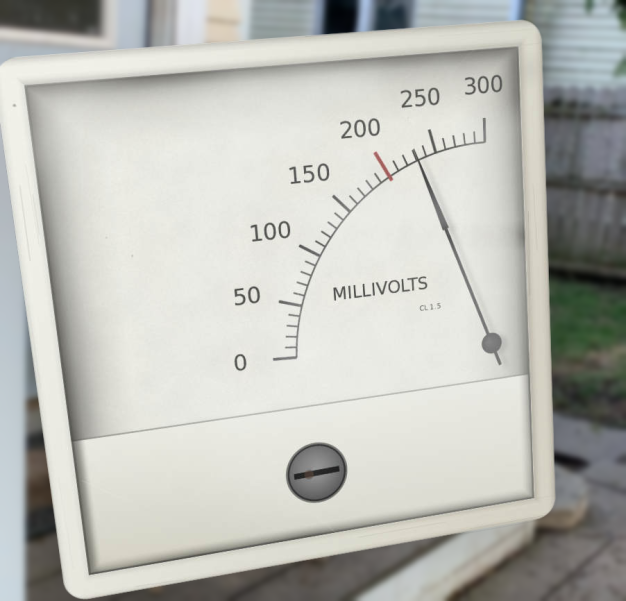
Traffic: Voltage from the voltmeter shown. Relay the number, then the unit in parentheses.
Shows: 230 (mV)
